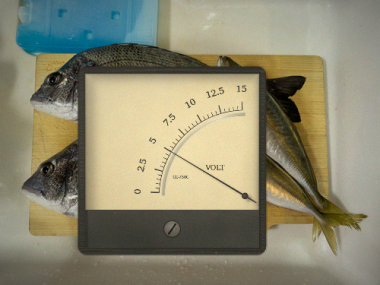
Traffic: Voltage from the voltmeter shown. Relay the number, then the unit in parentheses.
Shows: 5 (V)
